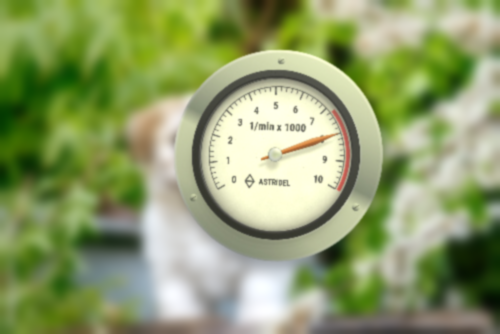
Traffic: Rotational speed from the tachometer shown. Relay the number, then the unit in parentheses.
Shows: 8000 (rpm)
